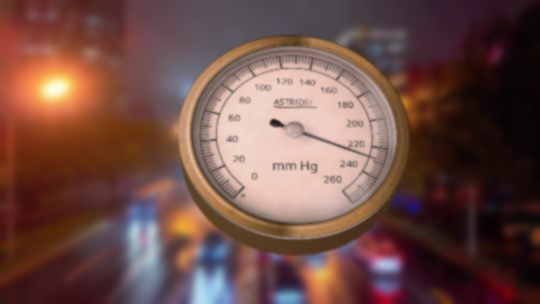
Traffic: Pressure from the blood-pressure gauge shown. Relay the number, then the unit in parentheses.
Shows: 230 (mmHg)
